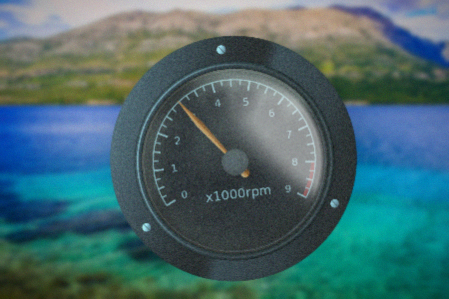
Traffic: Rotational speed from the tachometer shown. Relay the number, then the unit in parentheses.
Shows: 3000 (rpm)
